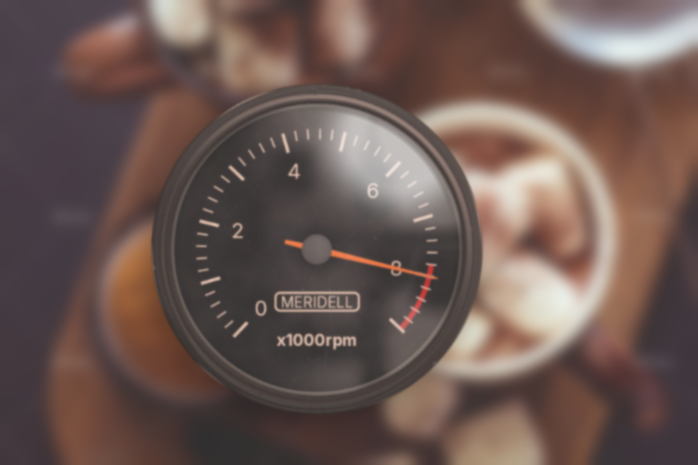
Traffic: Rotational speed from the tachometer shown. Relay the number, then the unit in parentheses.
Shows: 8000 (rpm)
